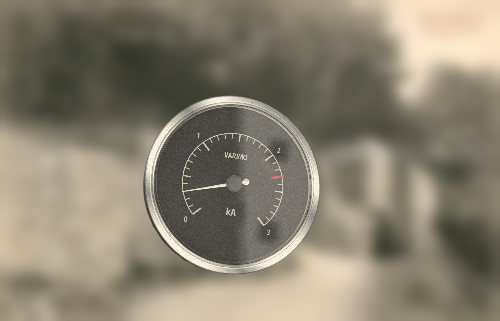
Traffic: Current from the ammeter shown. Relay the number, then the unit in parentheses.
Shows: 0.3 (kA)
